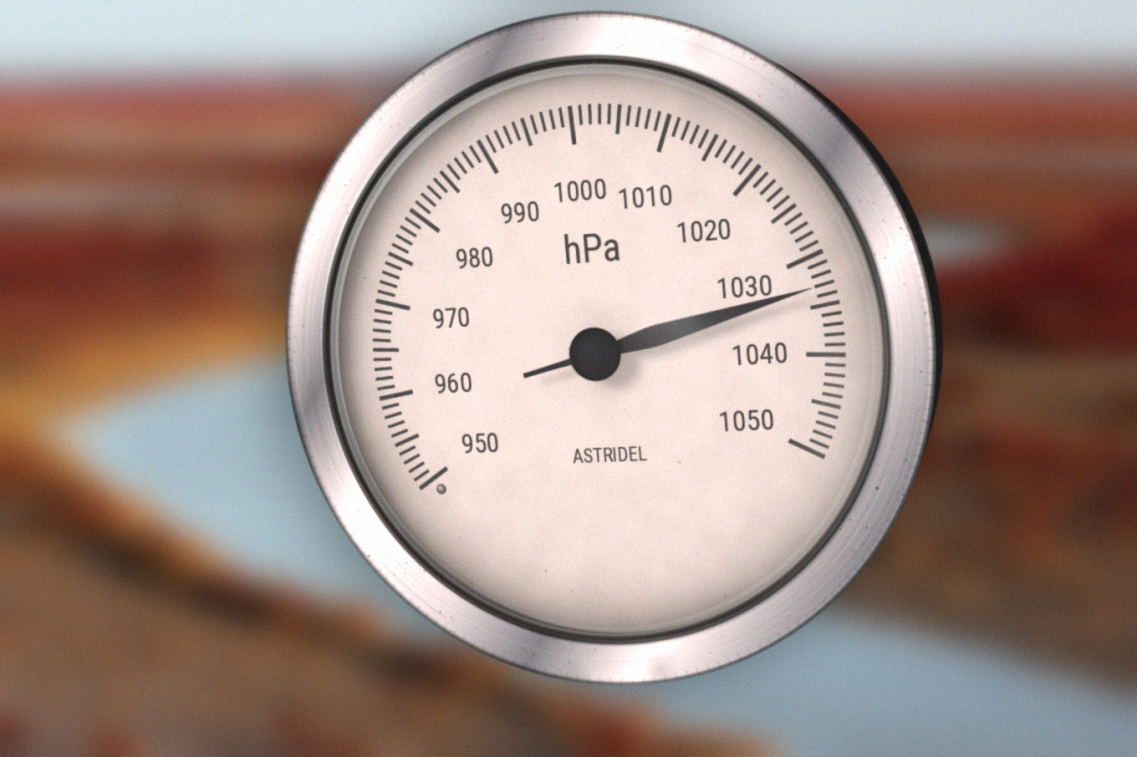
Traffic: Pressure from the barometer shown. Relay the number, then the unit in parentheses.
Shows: 1033 (hPa)
